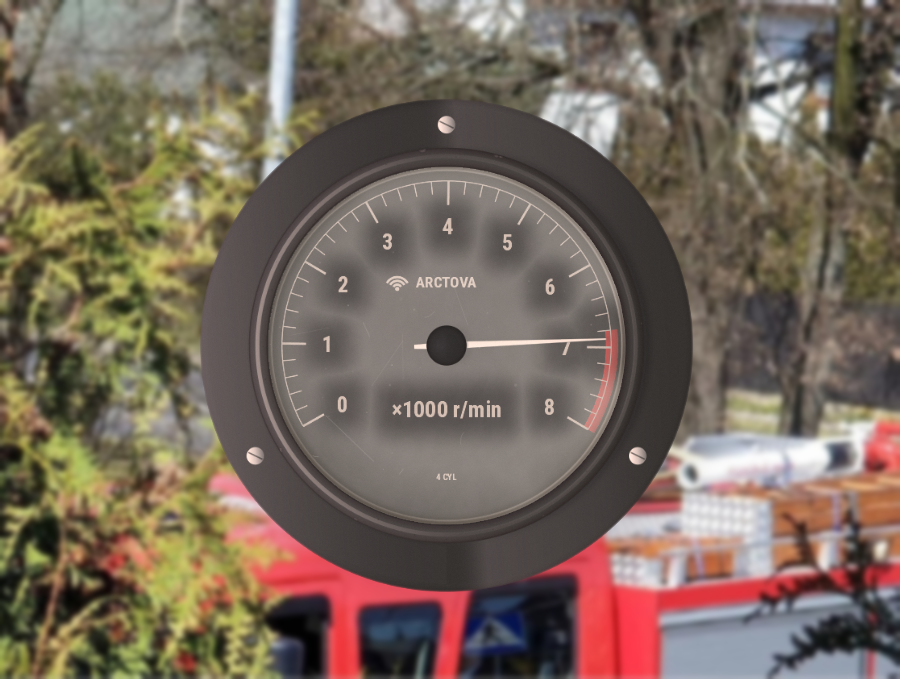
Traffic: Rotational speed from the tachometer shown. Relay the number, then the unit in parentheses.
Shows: 6900 (rpm)
